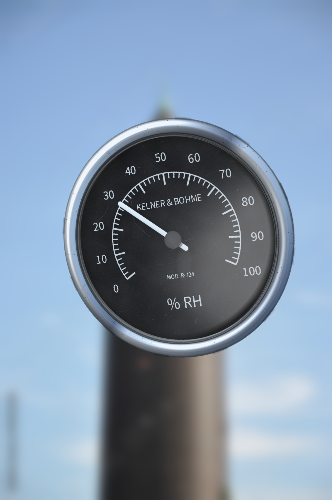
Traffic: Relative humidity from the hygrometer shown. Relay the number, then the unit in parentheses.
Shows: 30 (%)
